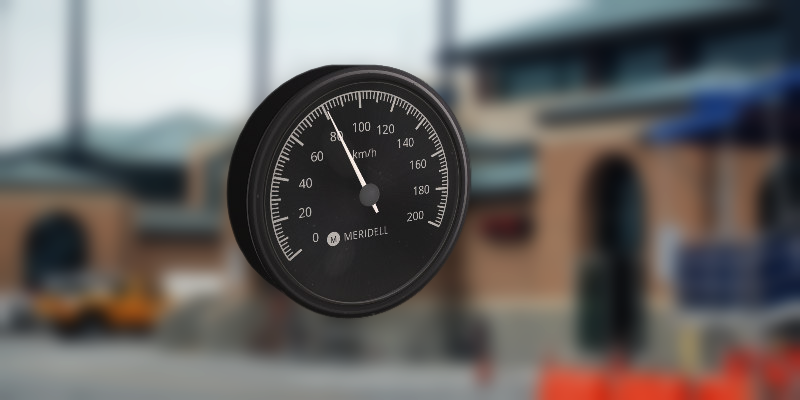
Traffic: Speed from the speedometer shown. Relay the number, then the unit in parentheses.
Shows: 80 (km/h)
